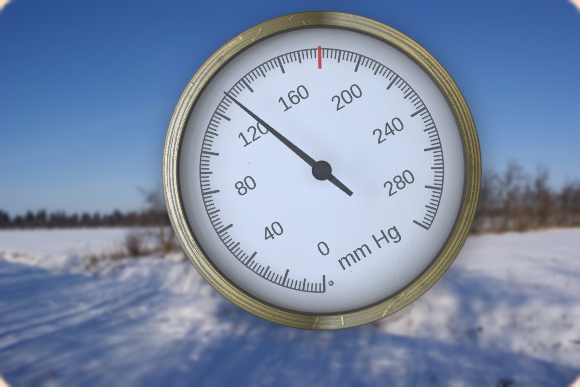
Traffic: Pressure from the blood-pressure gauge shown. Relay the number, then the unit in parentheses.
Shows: 130 (mmHg)
